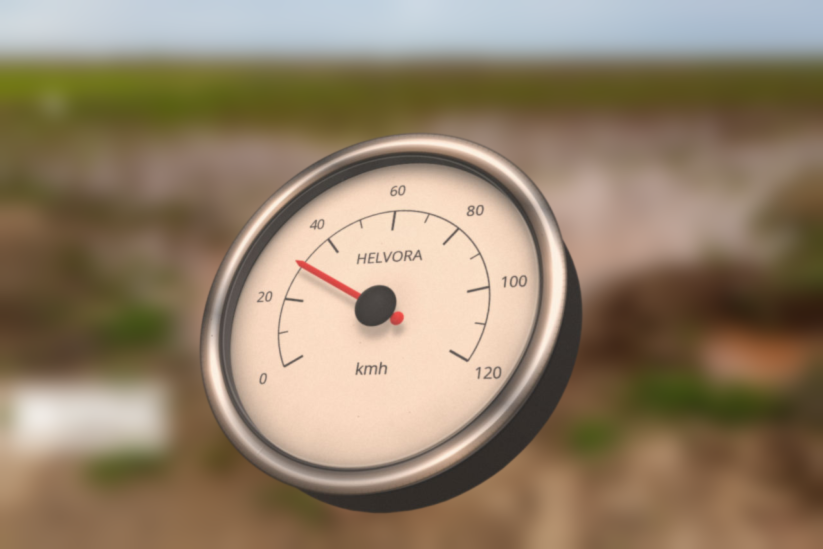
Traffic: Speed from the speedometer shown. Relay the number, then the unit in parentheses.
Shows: 30 (km/h)
